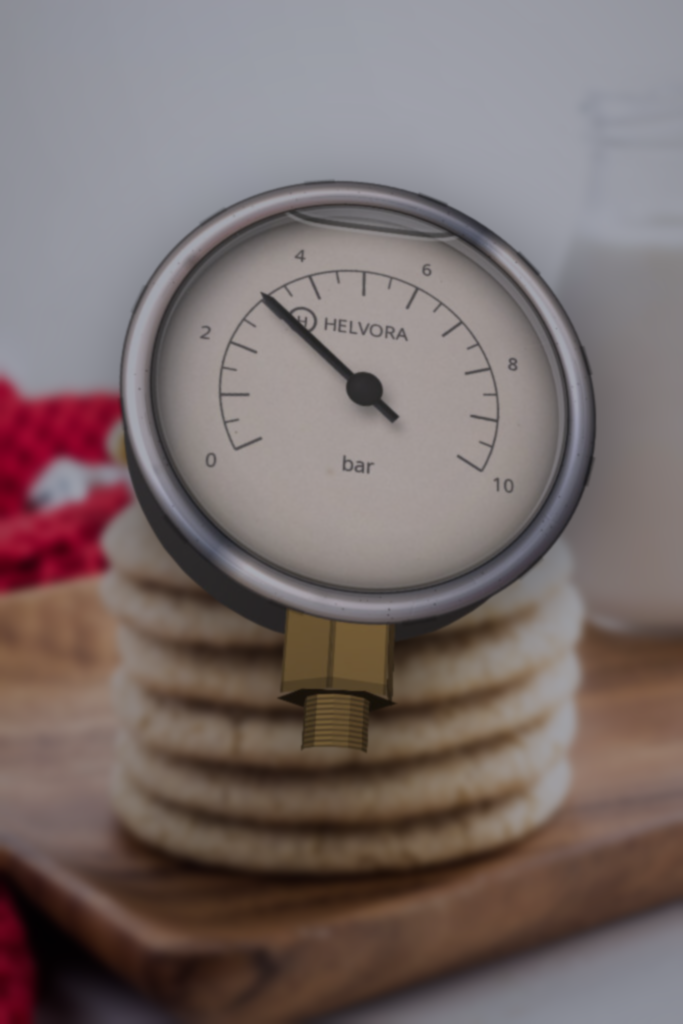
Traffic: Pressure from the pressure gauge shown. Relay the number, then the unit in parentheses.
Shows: 3 (bar)
